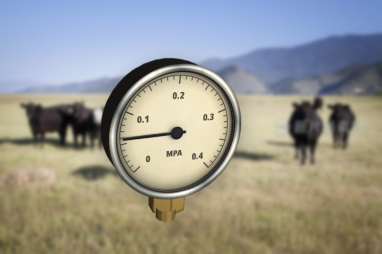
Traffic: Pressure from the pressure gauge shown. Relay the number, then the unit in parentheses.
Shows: 0.06 (MPa)
